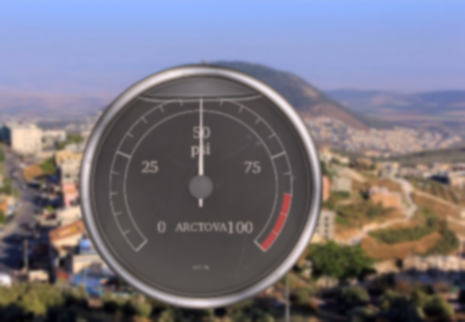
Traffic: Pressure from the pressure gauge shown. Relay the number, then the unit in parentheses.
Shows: 50 (psi)
